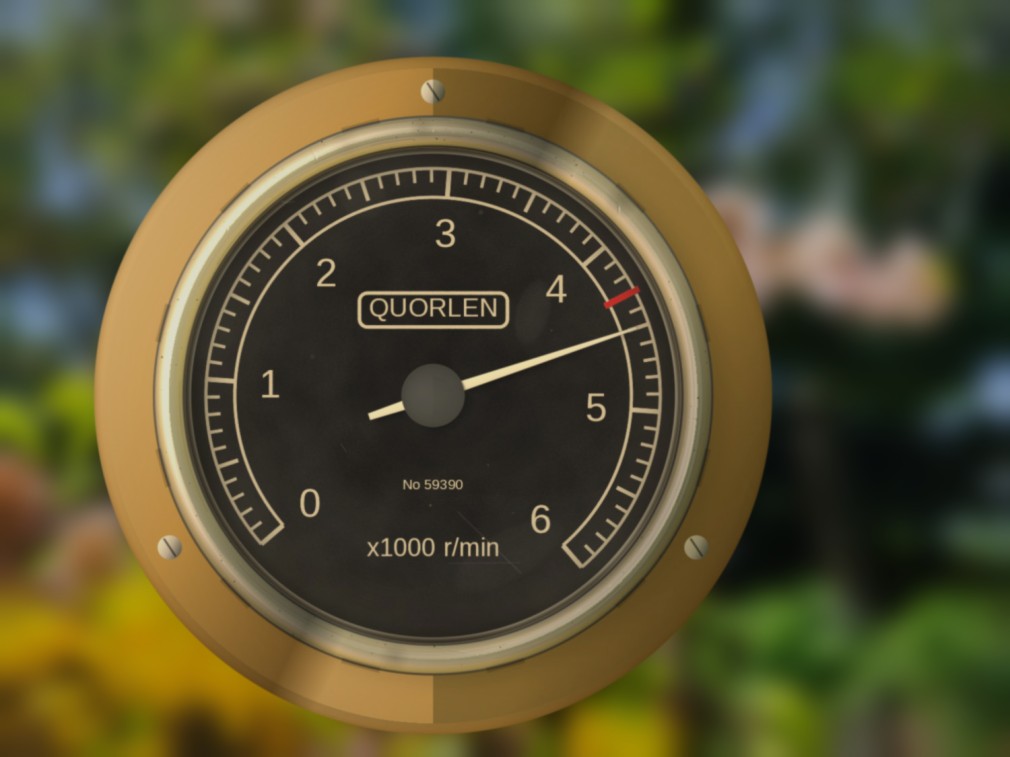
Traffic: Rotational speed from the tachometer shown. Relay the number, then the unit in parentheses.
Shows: 4500 (rpm)
